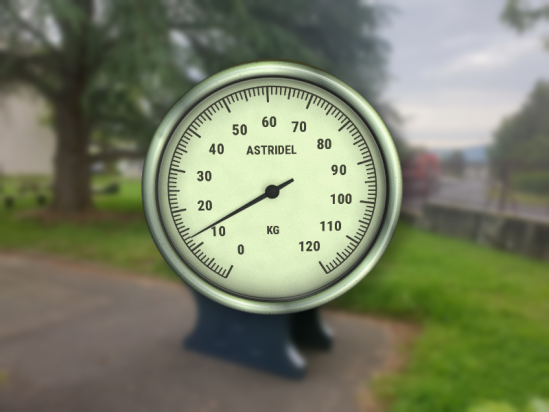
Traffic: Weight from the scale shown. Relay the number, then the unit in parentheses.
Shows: 13 (kg)
